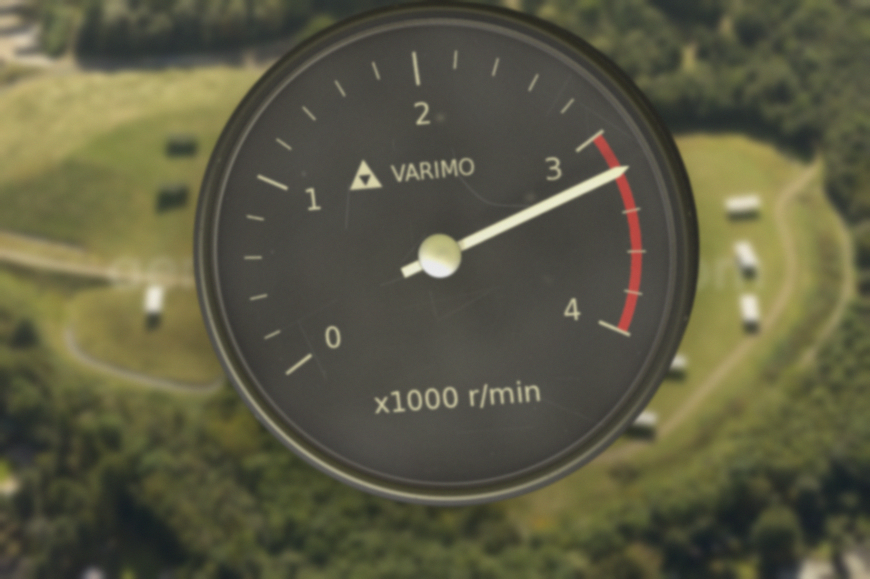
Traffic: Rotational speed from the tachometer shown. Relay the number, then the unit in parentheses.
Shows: 3200 (rpm)
